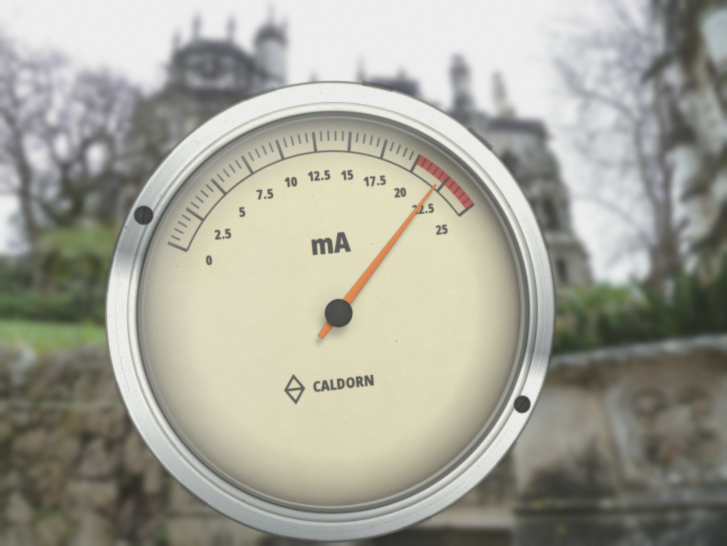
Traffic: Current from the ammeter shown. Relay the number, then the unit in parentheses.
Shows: 22 (mA)
